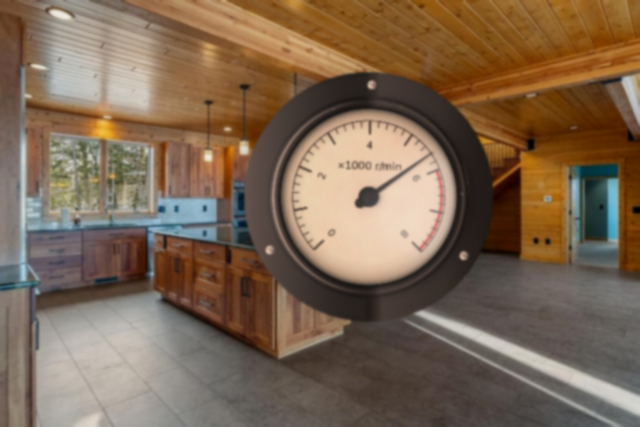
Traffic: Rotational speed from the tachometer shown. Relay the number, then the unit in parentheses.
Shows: 5600 (rpm)
